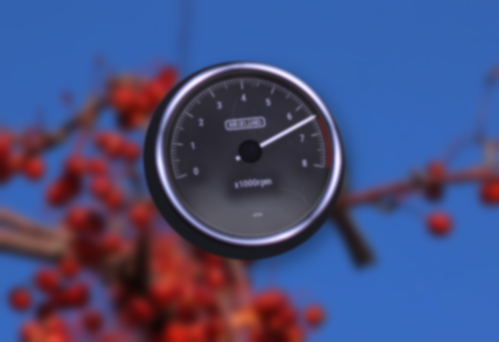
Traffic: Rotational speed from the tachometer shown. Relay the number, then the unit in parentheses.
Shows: 6500 (rpm)
